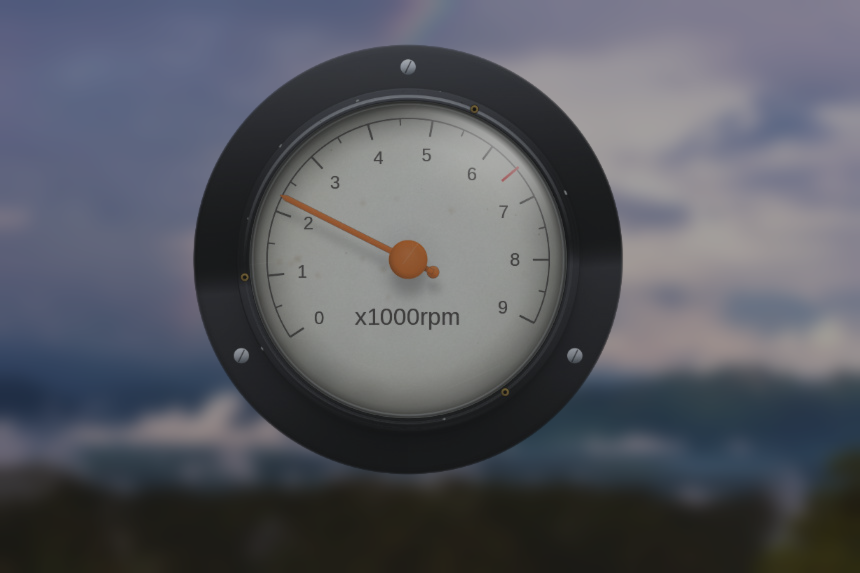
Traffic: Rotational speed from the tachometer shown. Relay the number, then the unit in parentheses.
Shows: 2250 (rpm)
